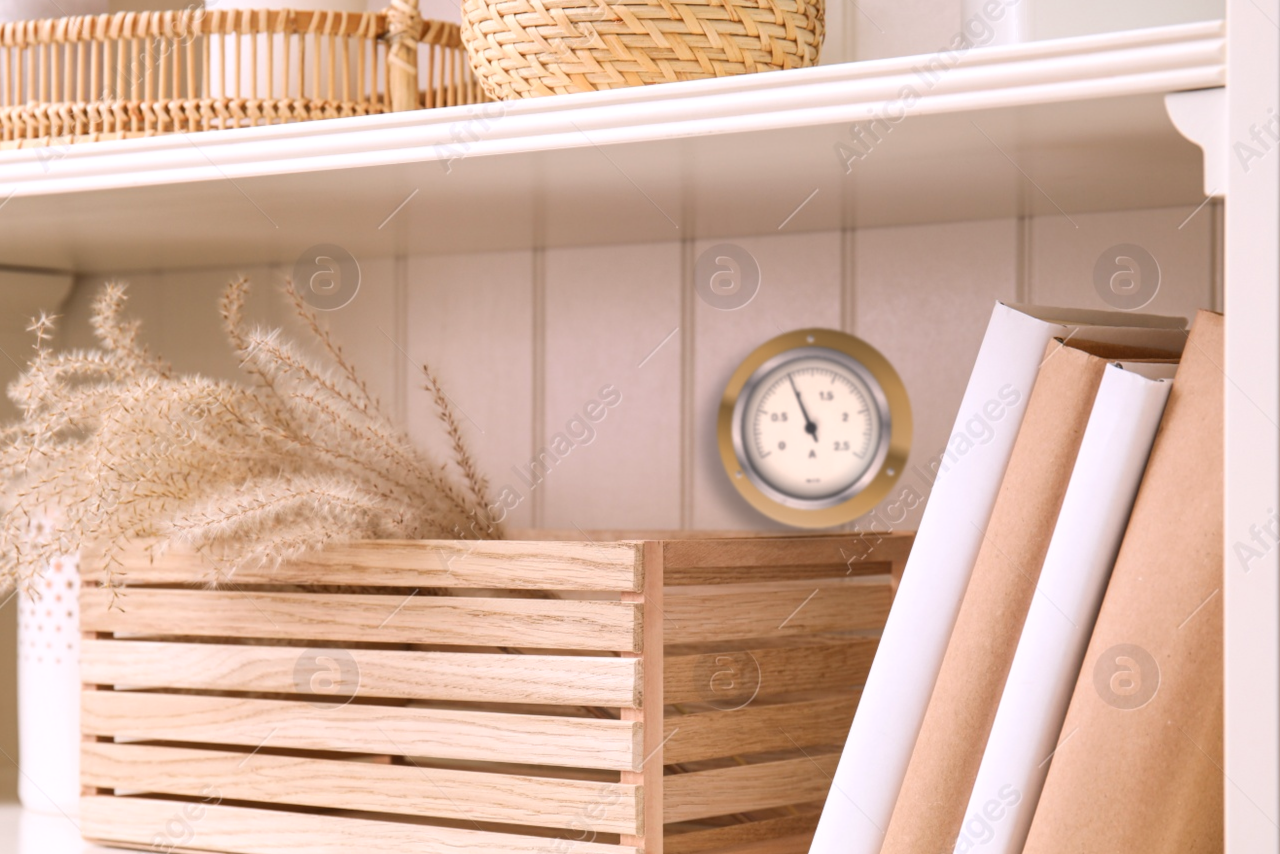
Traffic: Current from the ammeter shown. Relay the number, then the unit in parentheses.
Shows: 1 (A)
